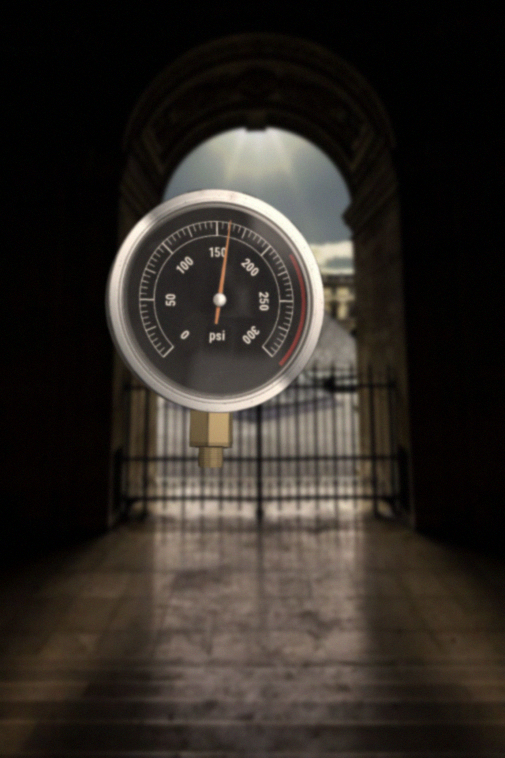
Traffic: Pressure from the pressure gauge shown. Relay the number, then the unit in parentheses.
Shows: 160 (psi)
